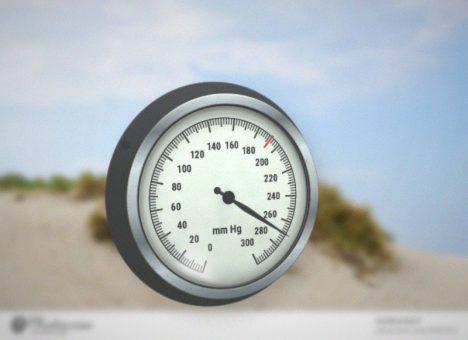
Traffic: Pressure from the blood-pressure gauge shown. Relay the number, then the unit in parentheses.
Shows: 270 (mmHg)
